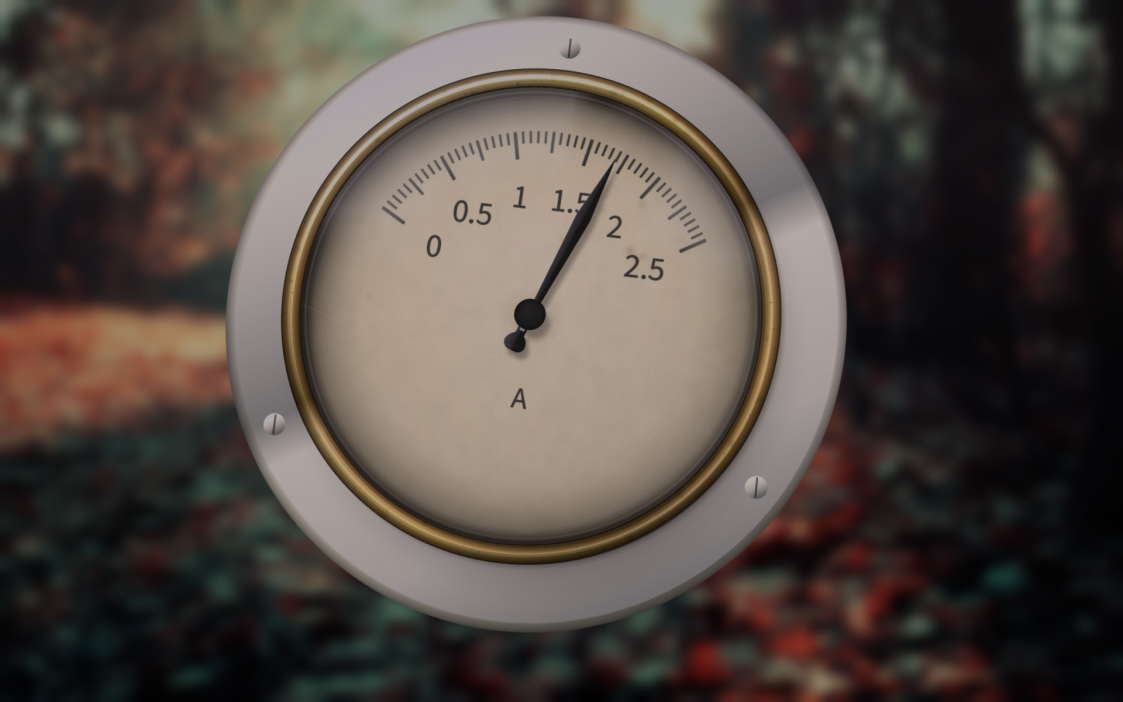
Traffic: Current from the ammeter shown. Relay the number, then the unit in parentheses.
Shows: 1.7 (A)
